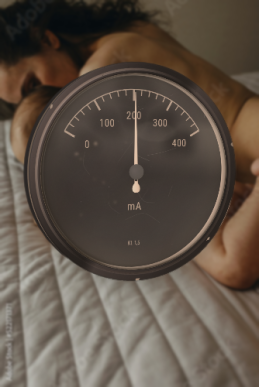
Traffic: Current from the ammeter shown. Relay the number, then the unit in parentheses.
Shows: 200 (mA)
